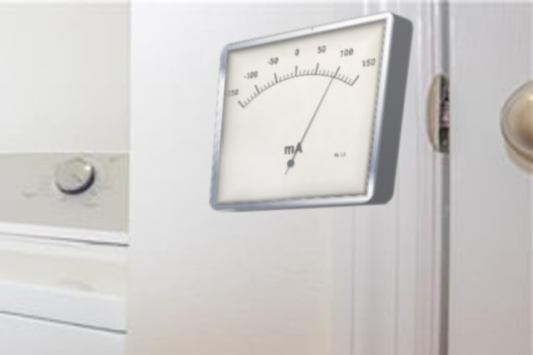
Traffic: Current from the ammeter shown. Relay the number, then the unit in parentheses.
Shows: 100 (mA)
